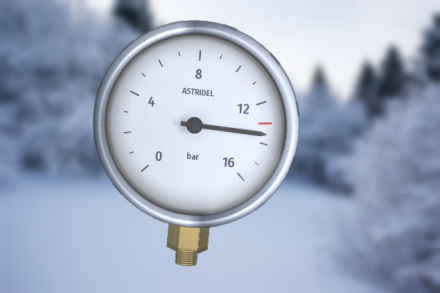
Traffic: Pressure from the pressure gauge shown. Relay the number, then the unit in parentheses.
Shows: 13.5 (bar)
